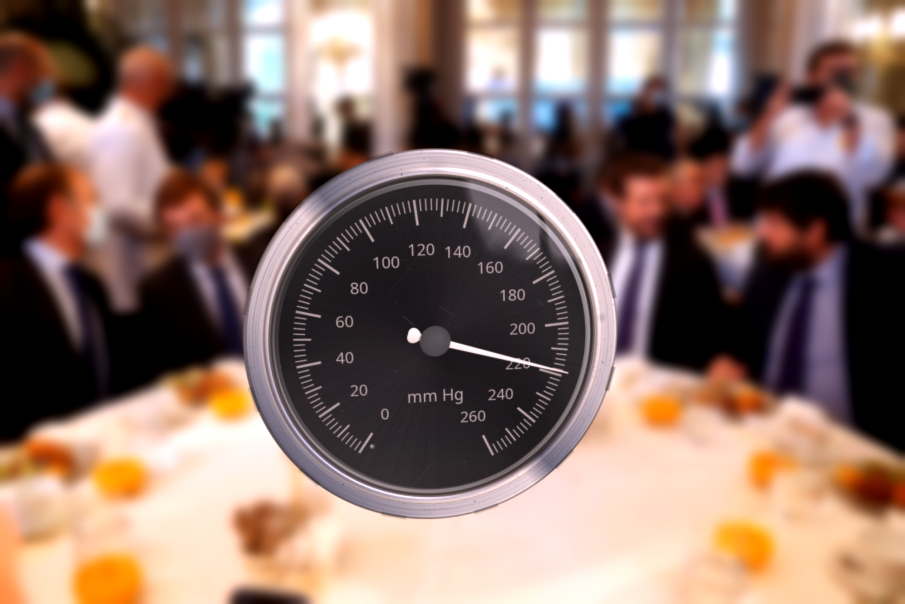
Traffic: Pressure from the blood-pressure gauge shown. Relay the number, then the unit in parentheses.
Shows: 218 (mmHg)
